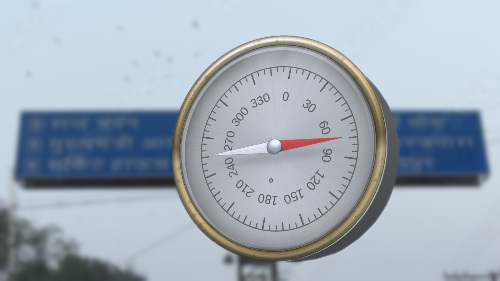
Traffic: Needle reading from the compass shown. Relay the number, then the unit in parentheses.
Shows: 75 (°)
